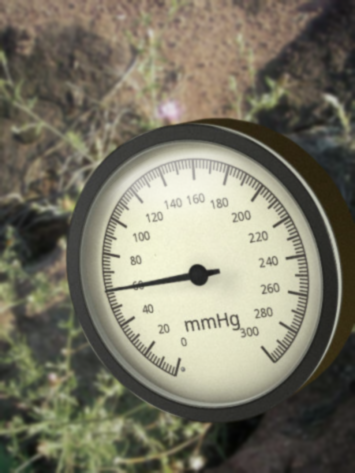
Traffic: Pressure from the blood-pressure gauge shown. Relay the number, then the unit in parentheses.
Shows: 60 (mmHg)
